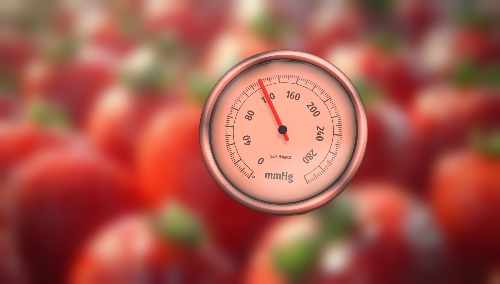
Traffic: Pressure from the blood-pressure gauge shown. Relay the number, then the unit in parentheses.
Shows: 120 (mmHg)
